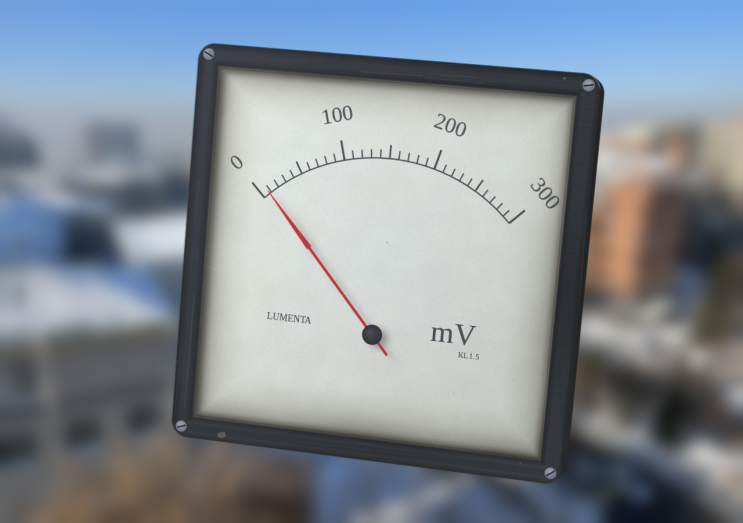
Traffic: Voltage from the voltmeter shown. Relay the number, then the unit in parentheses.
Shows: 10 (mV)
